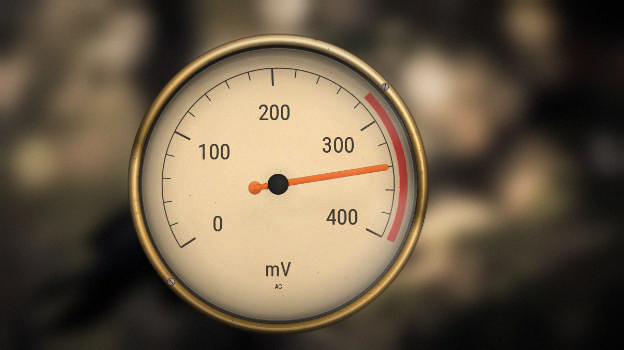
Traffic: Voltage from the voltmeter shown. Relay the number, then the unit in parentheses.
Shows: 340 (mV)
